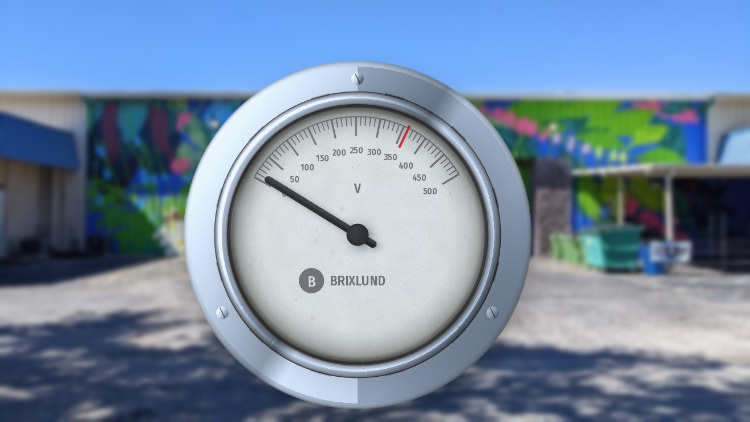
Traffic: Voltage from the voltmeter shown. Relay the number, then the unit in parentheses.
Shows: 10 (V)
